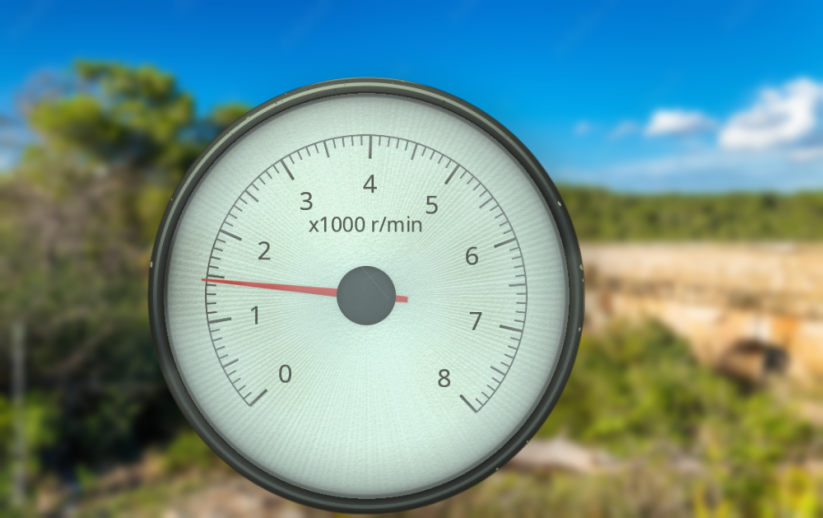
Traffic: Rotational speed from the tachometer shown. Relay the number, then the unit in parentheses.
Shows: 1450 (rpm)
